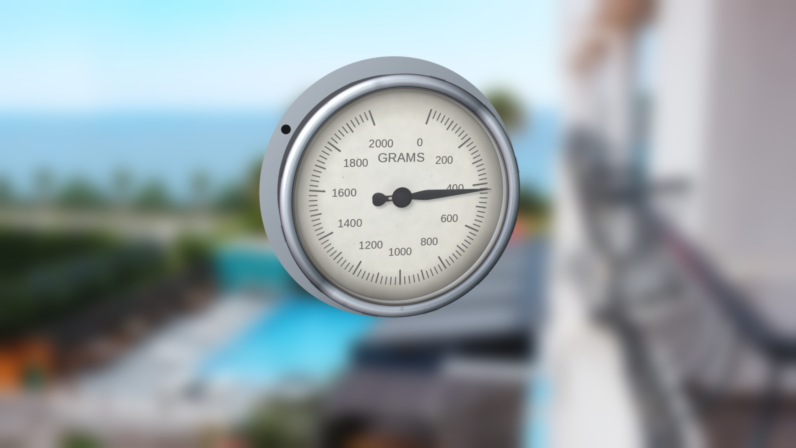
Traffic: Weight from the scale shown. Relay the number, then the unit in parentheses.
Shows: 420 (g)
